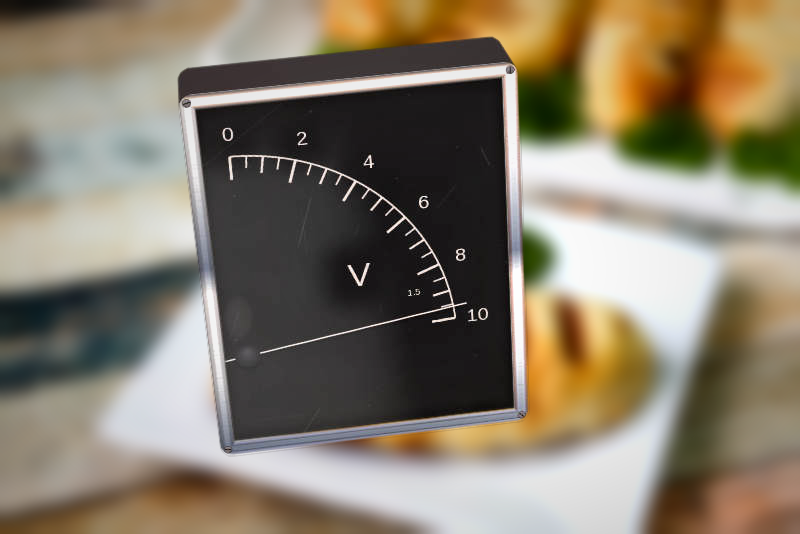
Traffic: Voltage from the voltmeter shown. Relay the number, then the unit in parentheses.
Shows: 9.5 (V)
